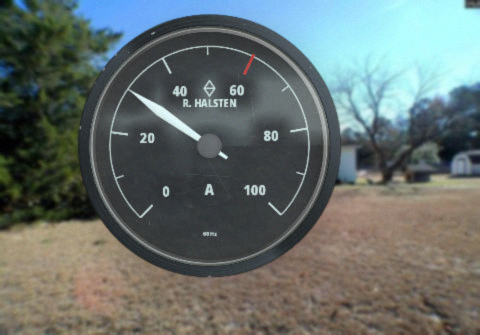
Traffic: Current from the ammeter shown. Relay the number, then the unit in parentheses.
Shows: 30 (A)
